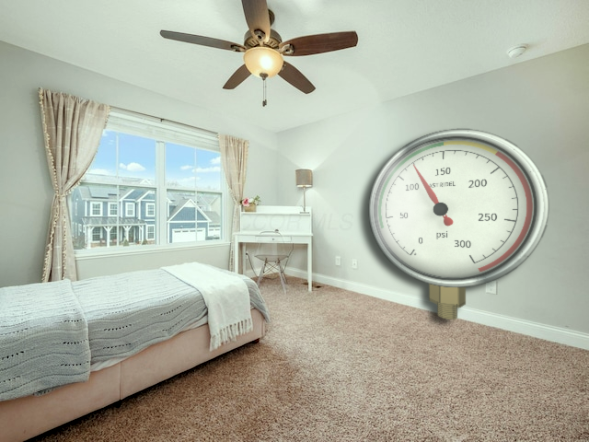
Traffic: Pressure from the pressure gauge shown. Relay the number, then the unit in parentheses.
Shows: 120 (psi)
